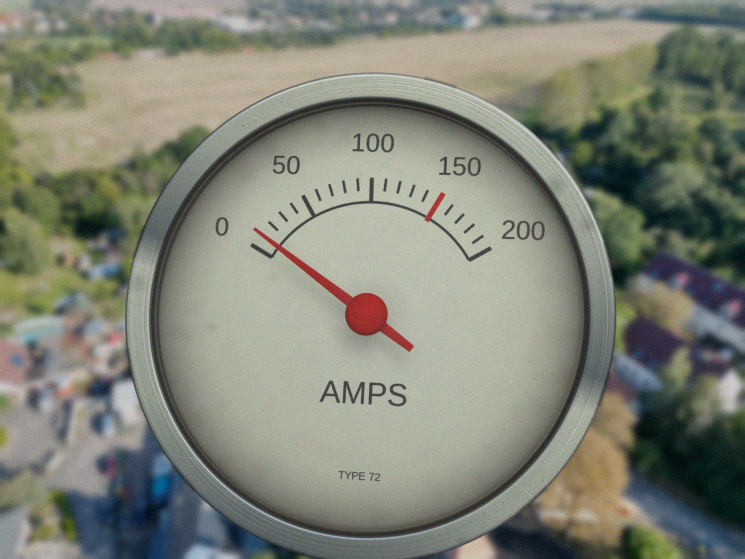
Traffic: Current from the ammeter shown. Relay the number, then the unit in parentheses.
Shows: 10 (A)
